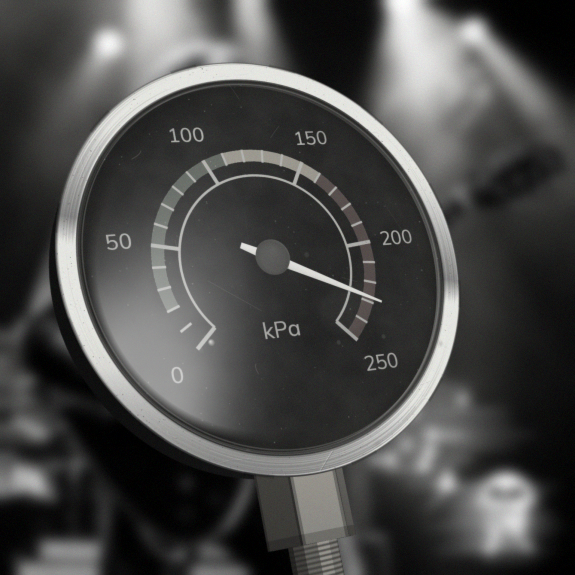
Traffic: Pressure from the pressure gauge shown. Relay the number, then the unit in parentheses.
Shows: 230 (kPa)
